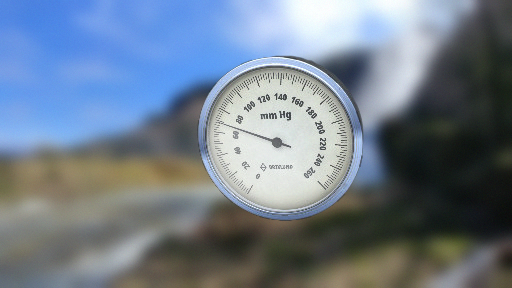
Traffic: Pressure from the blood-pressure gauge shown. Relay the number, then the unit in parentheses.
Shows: 70 (mmHg)
